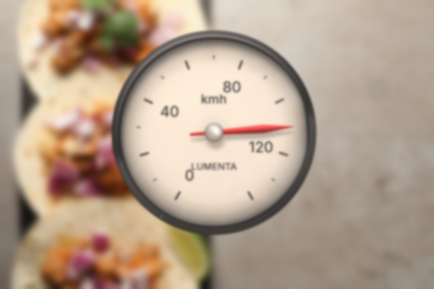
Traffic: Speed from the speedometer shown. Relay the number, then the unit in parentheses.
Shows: 110 (km/h)
